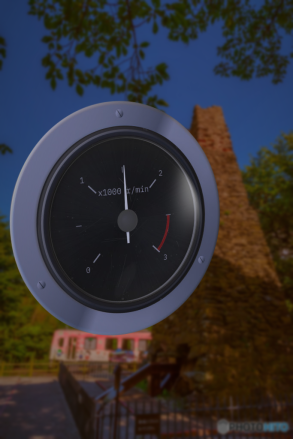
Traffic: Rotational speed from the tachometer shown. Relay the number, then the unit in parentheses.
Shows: 1500 (rpm)
